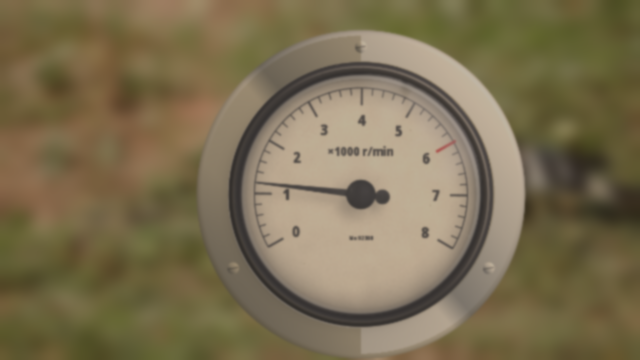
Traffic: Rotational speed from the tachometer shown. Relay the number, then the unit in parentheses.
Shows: 1200 (rpm)
